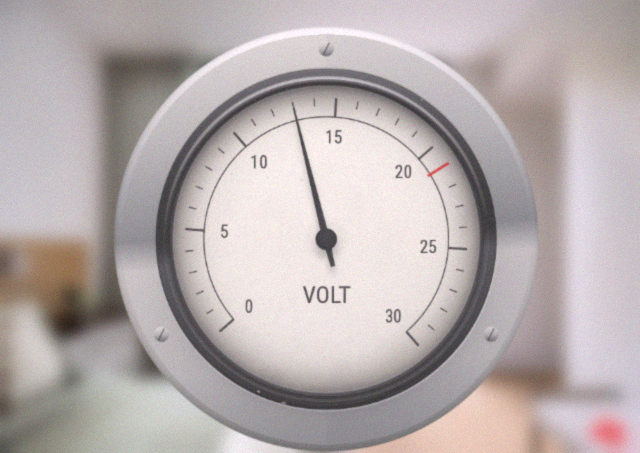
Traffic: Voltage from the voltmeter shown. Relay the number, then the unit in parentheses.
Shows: 13 (V)
